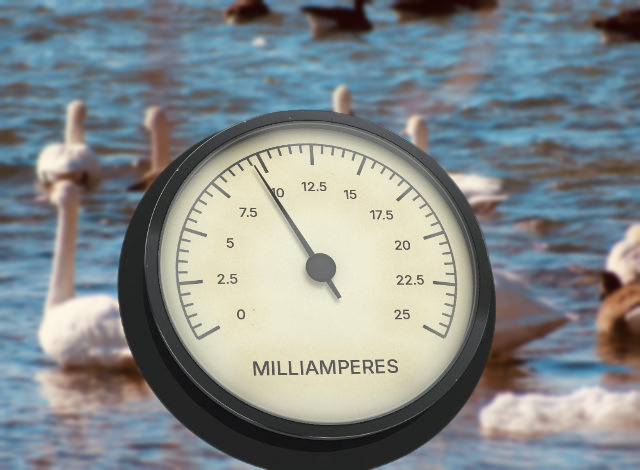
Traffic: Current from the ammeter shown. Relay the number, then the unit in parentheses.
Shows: 9.5 (mA)
